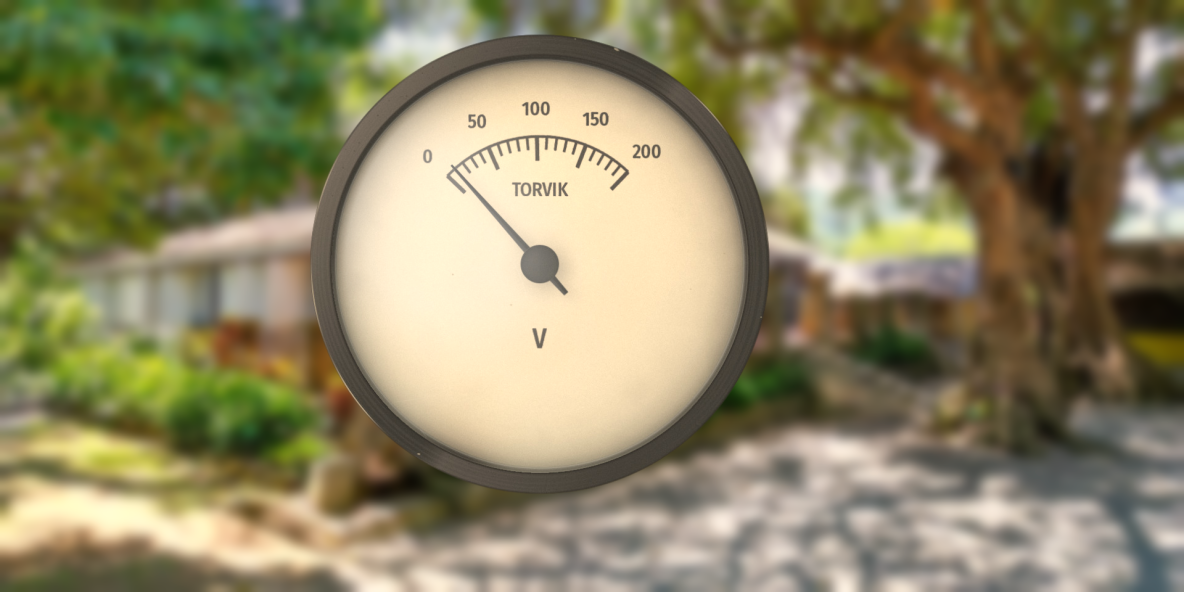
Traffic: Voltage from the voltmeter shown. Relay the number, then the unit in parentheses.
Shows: 10 (V)
